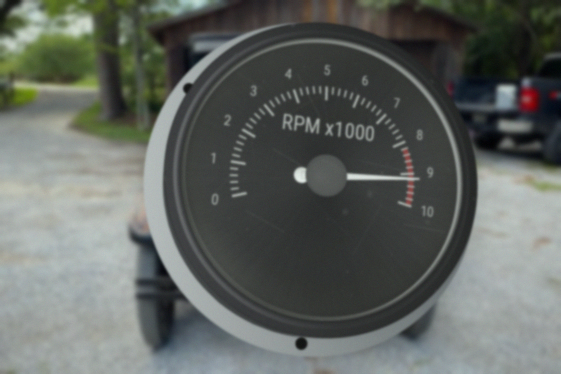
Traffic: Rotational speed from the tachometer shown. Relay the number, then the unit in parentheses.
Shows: 9200 (rpm)
